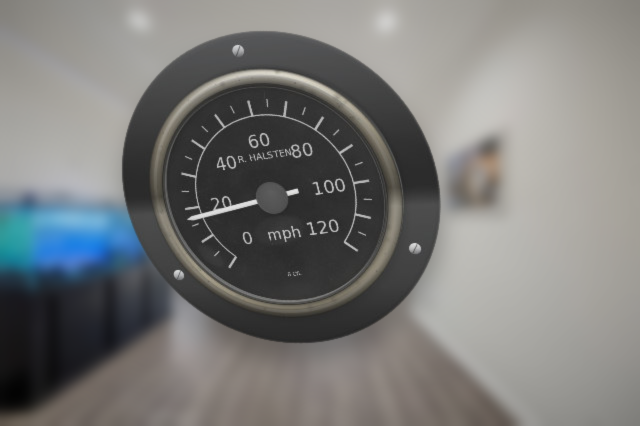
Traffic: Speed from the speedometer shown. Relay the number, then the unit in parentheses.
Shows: 17.5 (mph)
